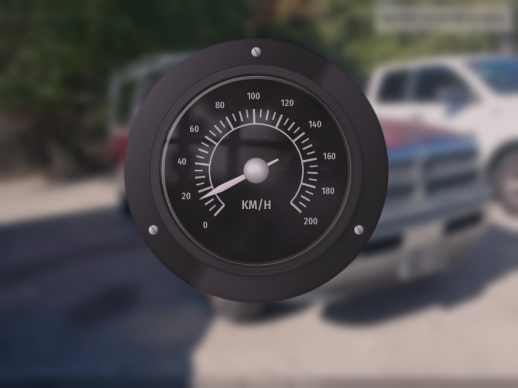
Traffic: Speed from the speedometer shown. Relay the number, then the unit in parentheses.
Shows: 15 (km/h)
